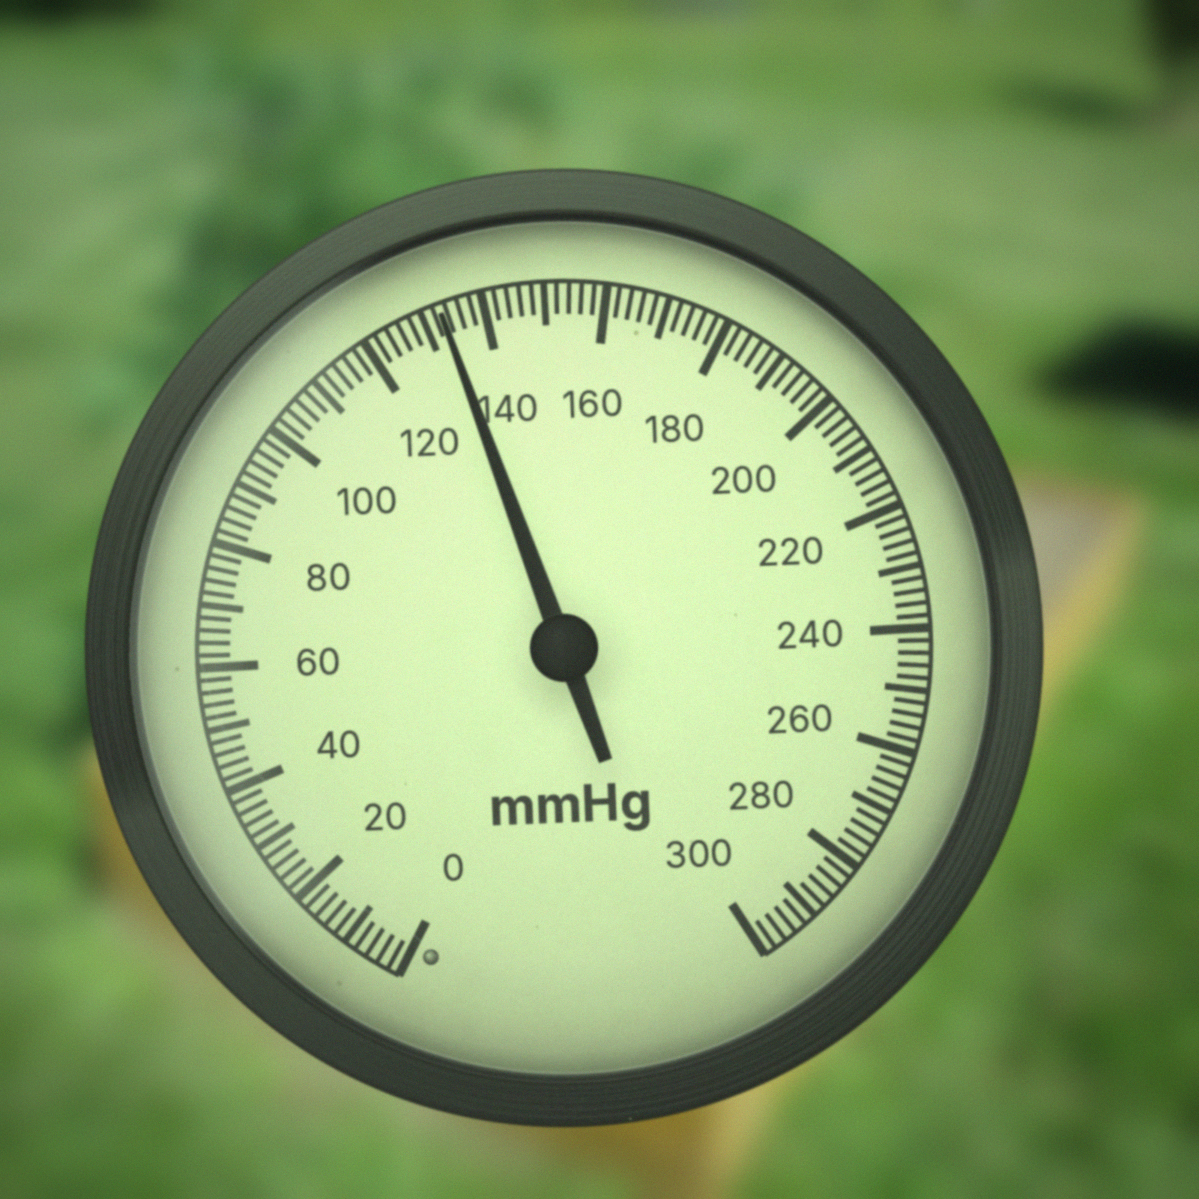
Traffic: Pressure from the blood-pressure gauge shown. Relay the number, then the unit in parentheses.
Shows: 133 (mmHg)
